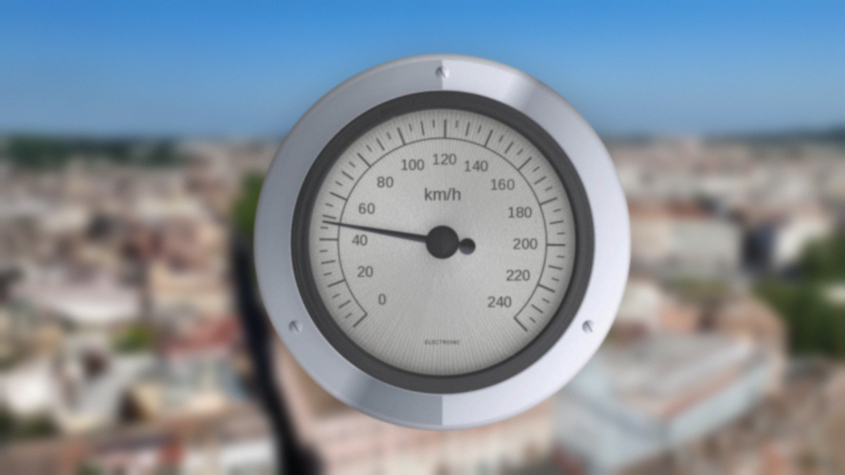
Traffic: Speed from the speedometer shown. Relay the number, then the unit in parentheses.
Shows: 47.5 (km/h)
